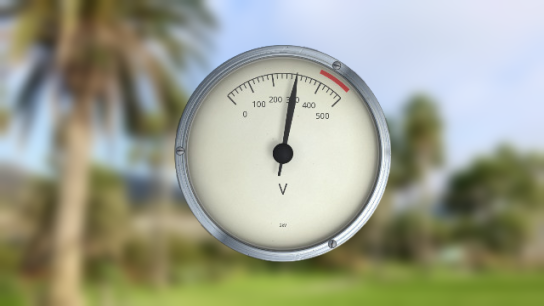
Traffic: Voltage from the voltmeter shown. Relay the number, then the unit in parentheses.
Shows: 300 (V)
